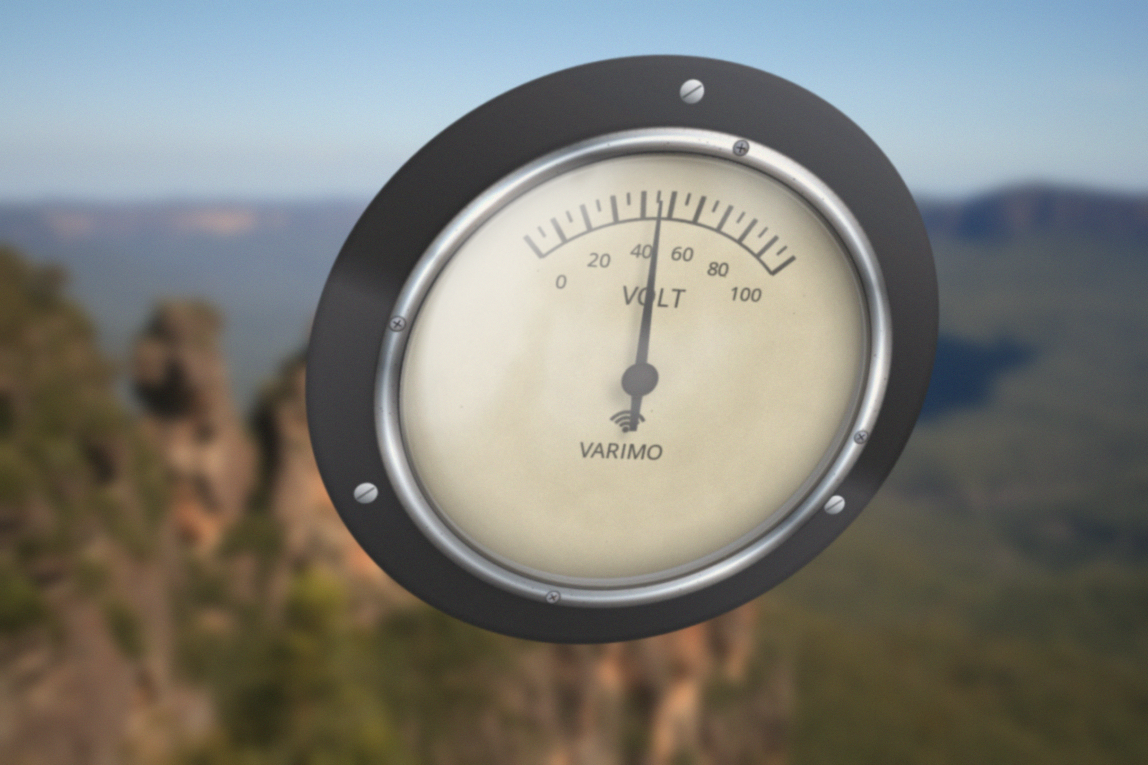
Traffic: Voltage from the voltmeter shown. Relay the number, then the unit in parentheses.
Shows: 45 (V)
